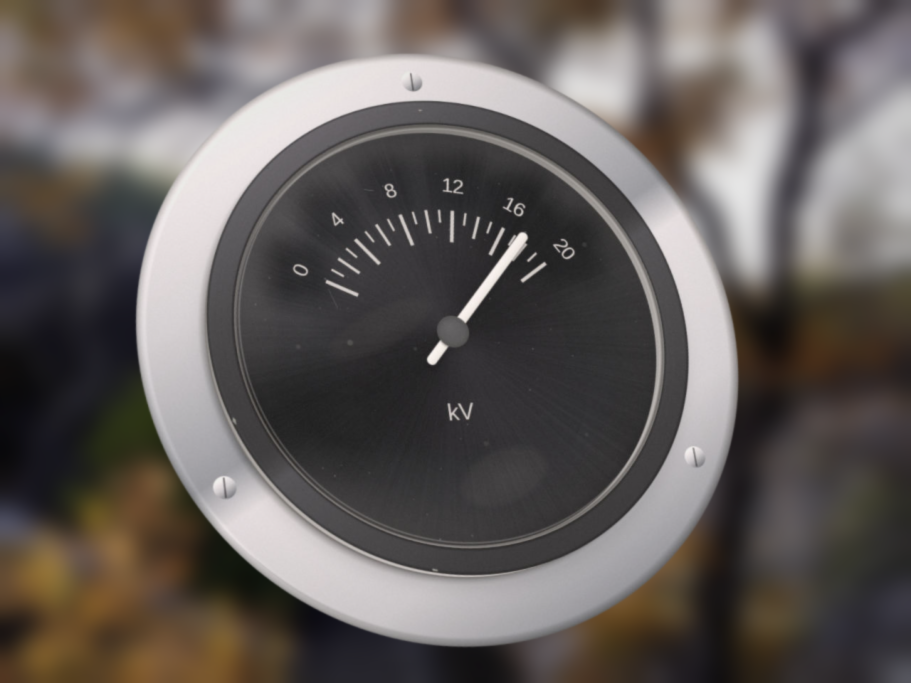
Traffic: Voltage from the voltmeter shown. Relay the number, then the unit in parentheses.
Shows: 17.5 (kV)
